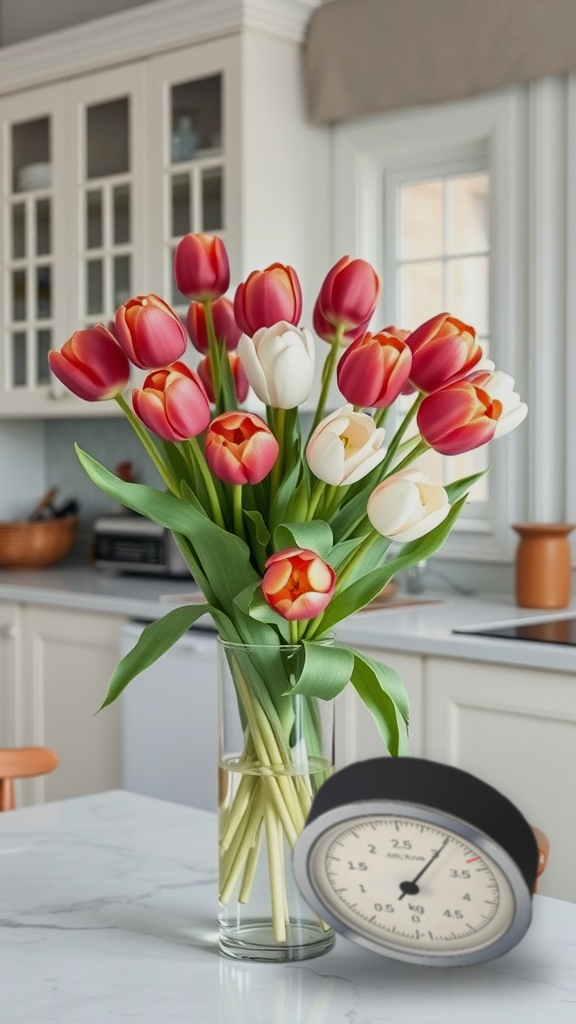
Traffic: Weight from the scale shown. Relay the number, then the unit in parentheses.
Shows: 3 (kg)
